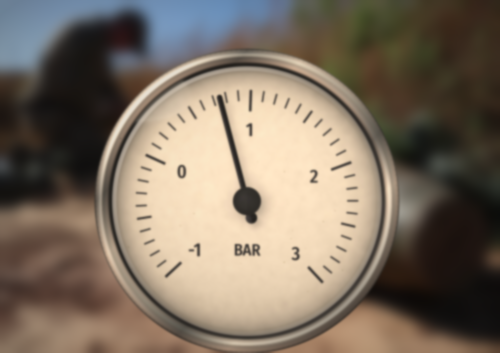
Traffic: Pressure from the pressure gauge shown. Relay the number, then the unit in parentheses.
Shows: 0.75 (bar)
